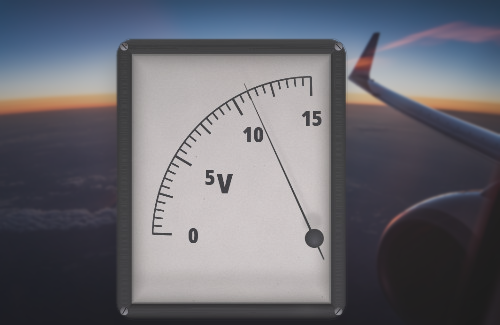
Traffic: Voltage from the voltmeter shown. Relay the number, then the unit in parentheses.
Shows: 11 (V)
